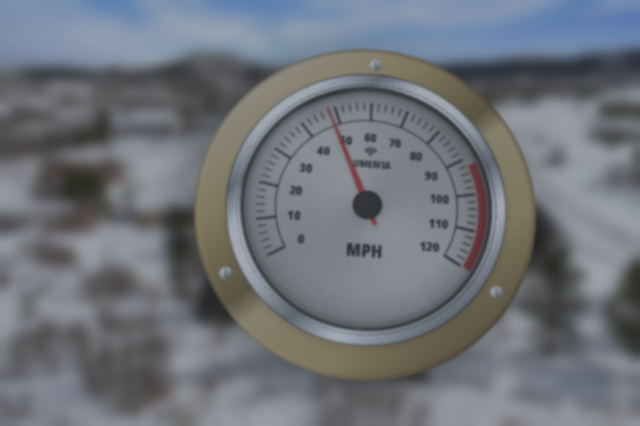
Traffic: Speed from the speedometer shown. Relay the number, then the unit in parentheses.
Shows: 48 (mph)
